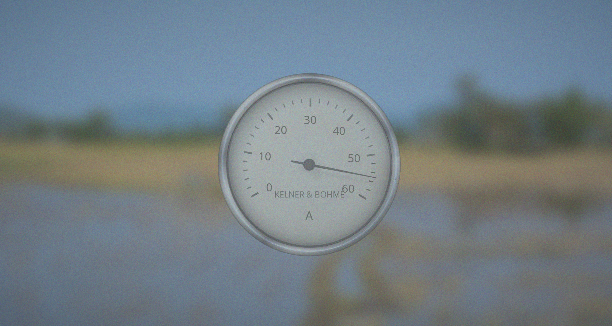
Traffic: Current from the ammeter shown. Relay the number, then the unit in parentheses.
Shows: 55 (A)
